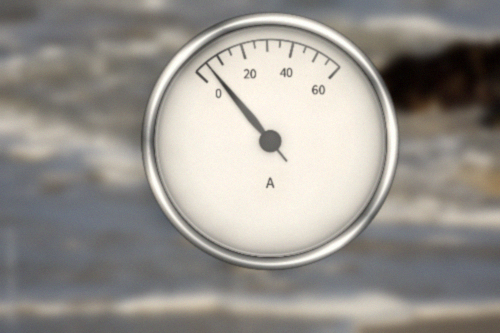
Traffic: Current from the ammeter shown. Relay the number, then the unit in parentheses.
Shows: 5 (A)
